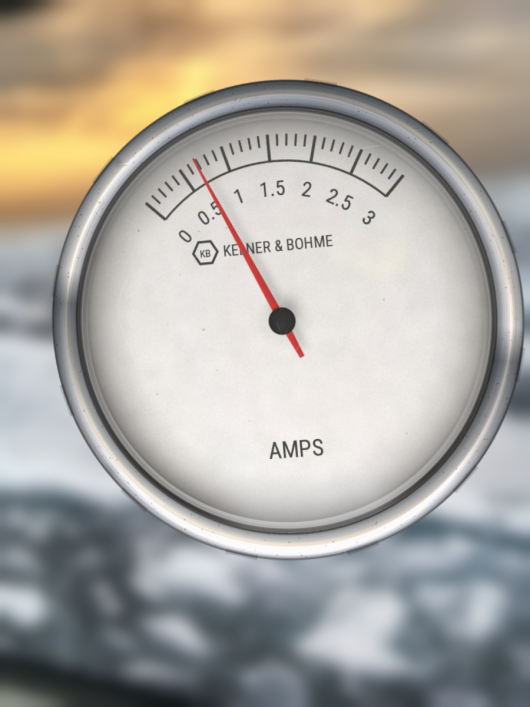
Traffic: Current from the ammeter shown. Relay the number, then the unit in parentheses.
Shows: 0.7 (A)
